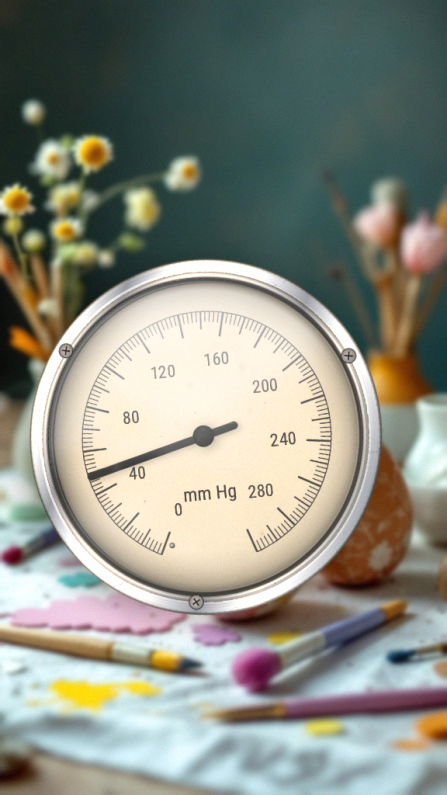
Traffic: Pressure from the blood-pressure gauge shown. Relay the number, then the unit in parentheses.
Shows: 48 (mmHg)
